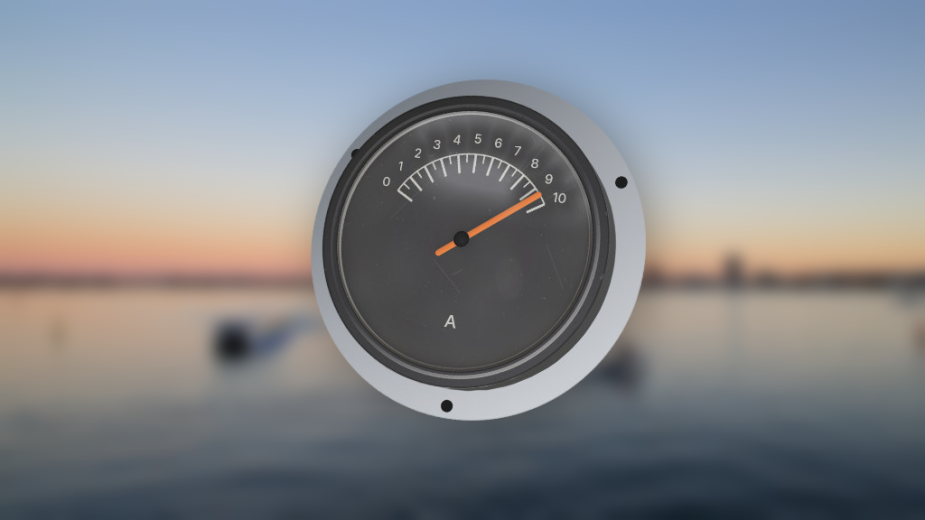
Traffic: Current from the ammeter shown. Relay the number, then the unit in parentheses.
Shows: 9.5 (A)
